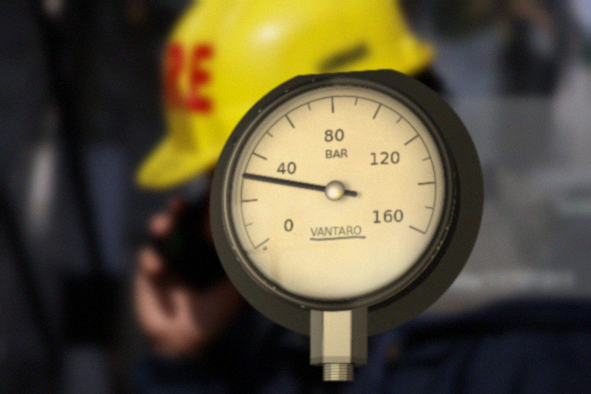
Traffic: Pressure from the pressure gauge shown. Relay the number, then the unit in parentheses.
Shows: 30 (bar)
